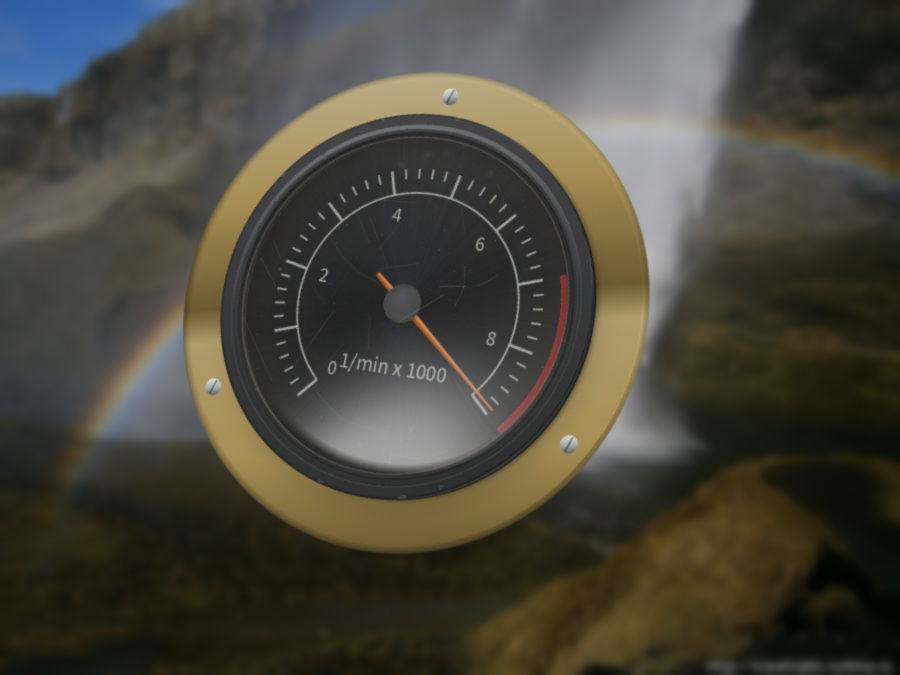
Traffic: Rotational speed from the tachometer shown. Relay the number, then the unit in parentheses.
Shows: 8900 (rpm)
